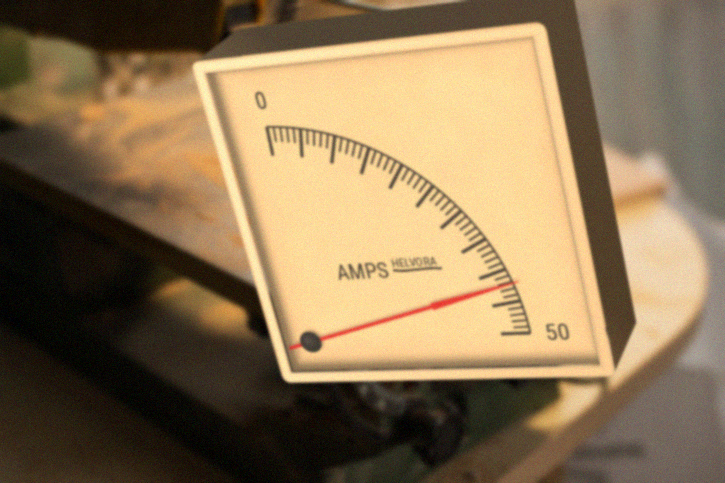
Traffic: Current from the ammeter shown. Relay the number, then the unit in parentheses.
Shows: 42 (A)
